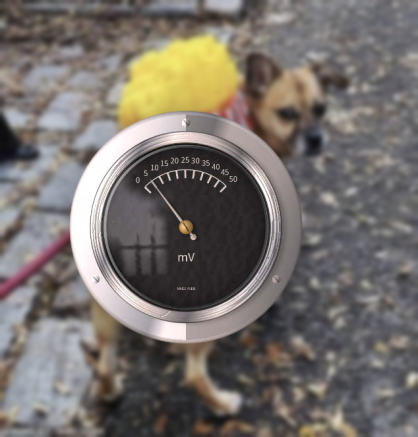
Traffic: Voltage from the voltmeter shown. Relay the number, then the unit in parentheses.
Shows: 5 (mV)
